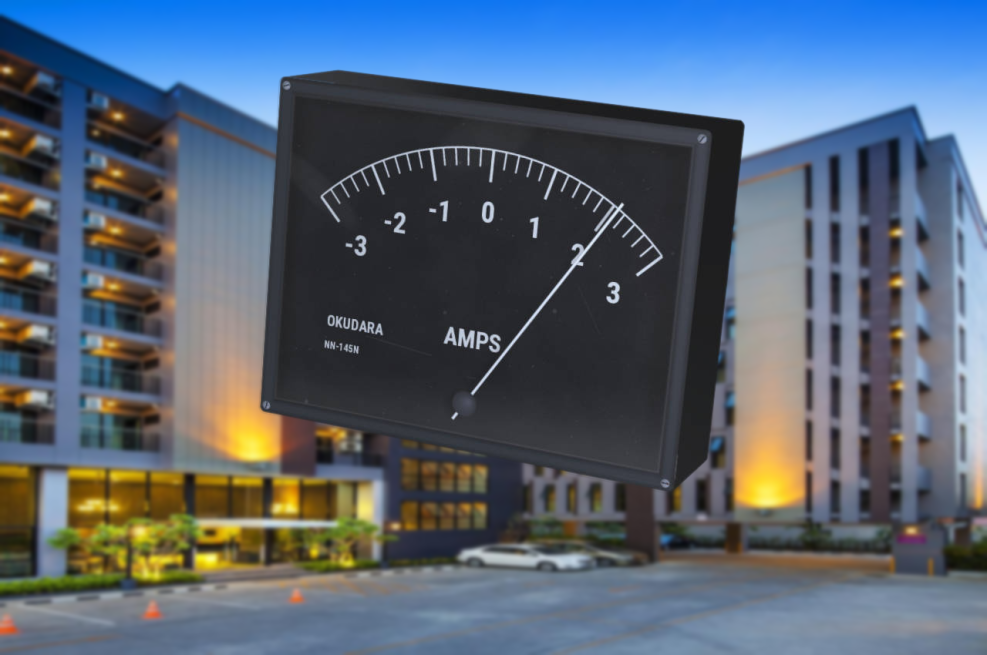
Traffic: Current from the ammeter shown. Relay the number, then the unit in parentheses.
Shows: 2.1 (A)
